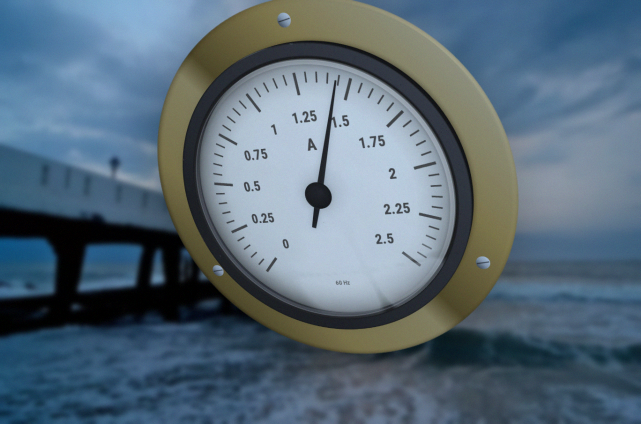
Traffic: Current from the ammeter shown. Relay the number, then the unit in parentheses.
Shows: 1.45 (A)
